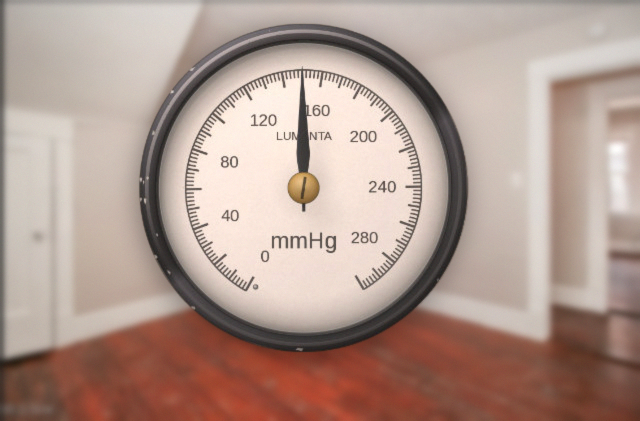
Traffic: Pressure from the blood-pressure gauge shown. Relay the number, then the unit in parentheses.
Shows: 150 (mmHg)
